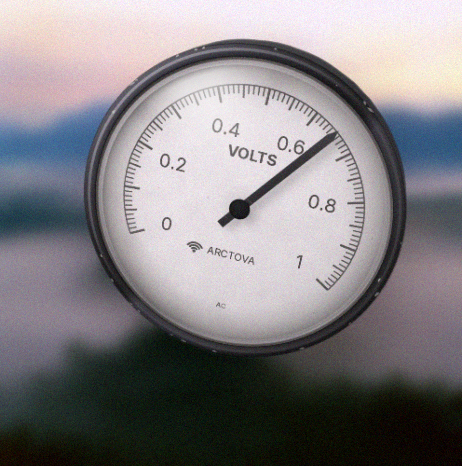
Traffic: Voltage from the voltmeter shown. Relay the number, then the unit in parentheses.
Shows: 0.65 (V)
